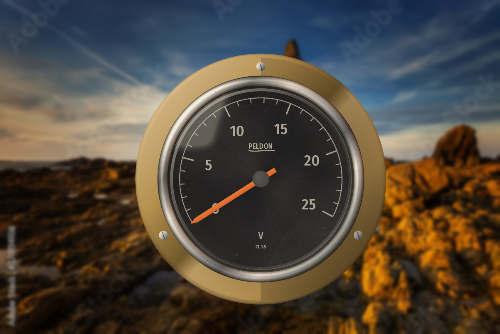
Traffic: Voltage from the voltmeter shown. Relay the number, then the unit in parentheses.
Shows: 0 (V)
